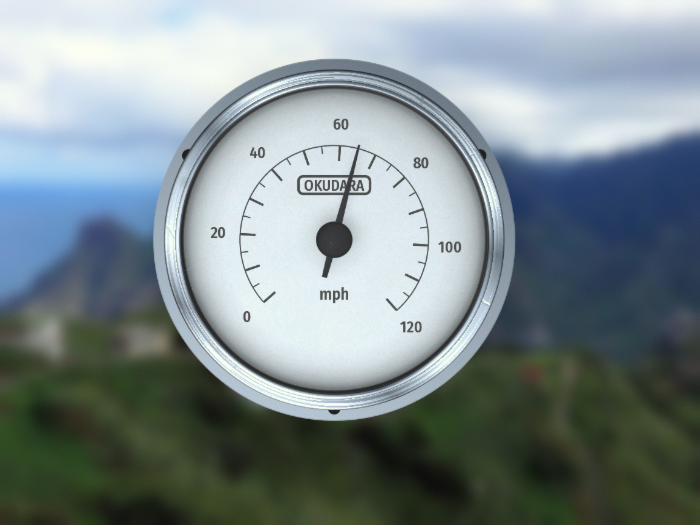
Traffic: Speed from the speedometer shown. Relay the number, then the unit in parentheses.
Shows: 65 (mph)
